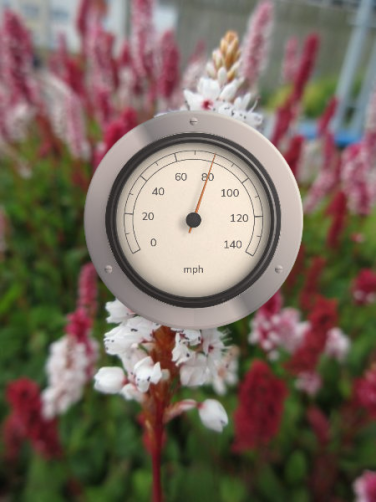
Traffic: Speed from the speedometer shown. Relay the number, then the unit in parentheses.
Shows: 80 (mph)
